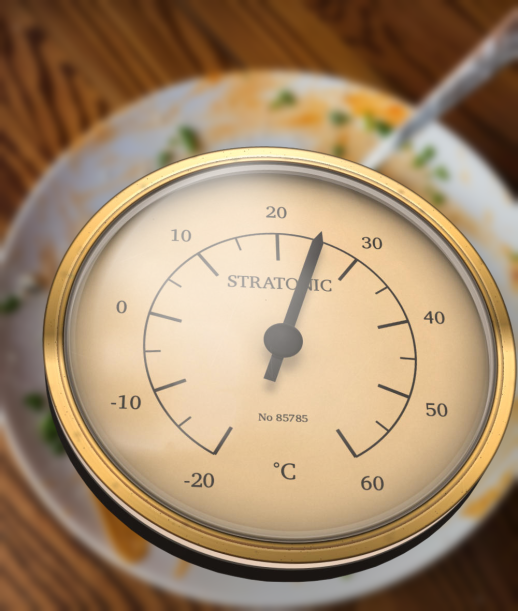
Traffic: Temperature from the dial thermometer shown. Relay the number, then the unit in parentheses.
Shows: 25 (°C)
